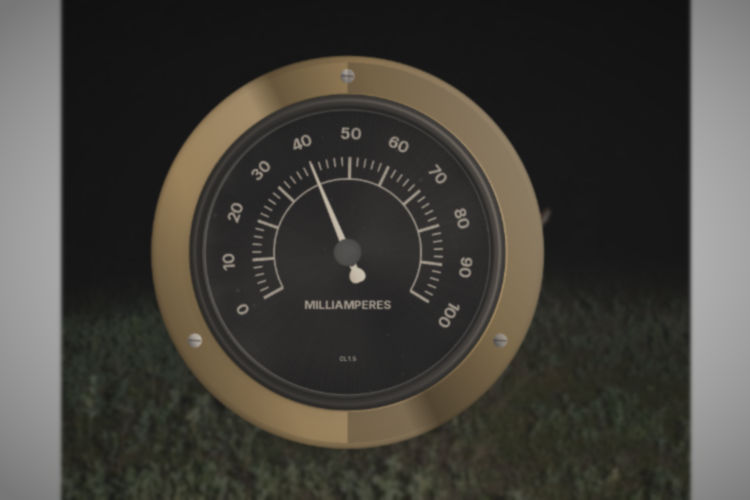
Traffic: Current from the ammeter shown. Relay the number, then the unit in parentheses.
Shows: 40 (mA)
